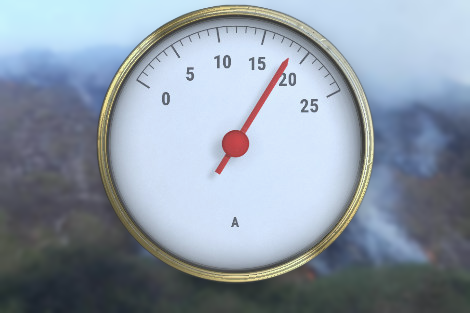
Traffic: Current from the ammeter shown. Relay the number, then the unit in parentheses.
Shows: 18.5 (A)
